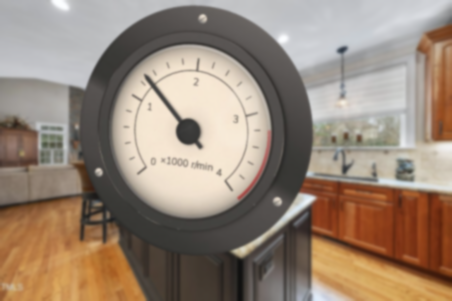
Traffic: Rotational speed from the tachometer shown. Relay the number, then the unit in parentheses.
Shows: 1300 (rpm)
